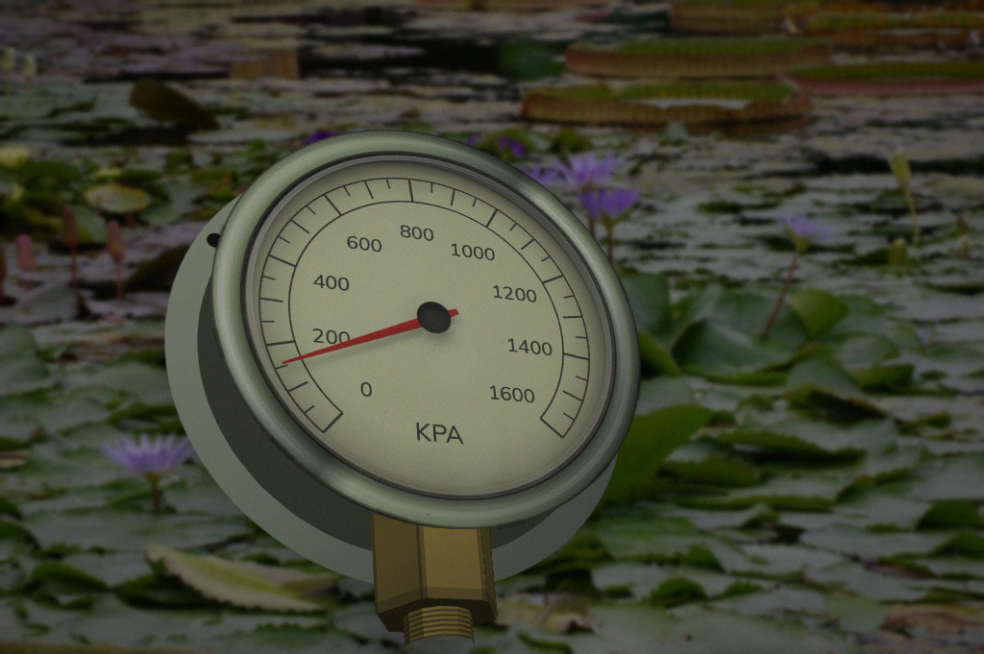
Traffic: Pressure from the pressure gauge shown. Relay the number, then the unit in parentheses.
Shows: 150 (kPa)
